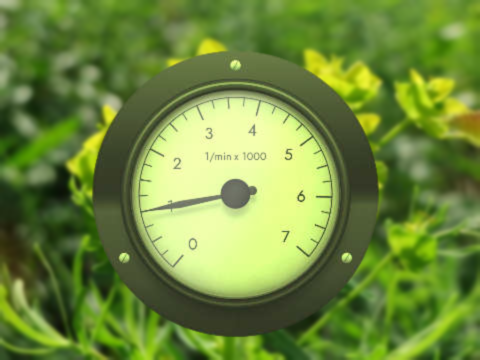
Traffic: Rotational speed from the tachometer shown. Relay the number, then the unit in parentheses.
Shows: 1000 (rpm)
